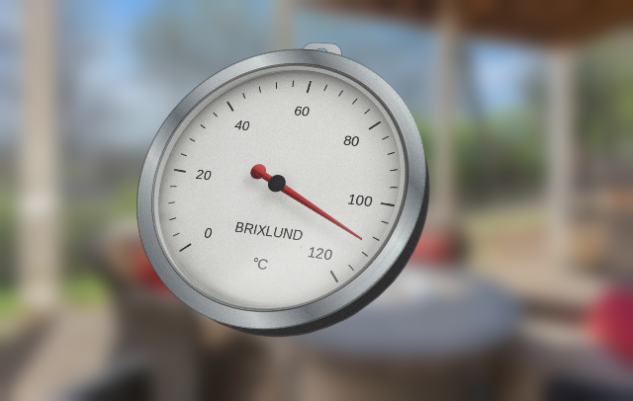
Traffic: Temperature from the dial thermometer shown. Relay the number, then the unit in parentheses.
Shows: 110 (°C)
